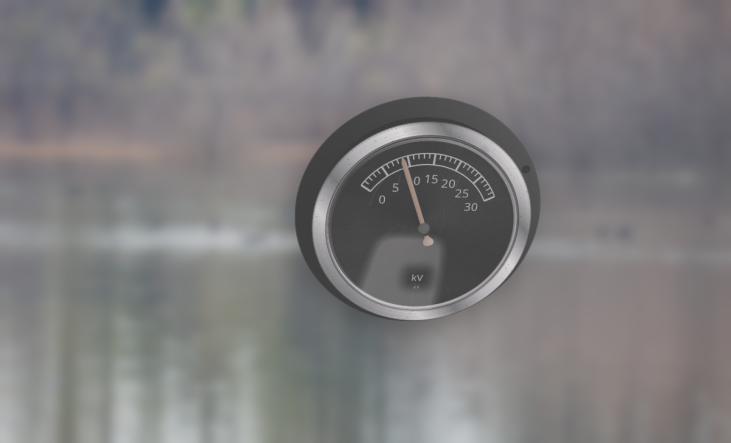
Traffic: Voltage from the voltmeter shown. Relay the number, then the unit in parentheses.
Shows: 9 (kV)
